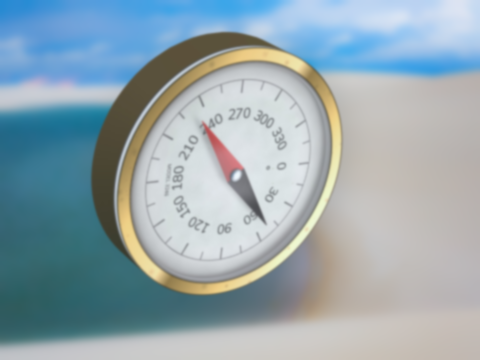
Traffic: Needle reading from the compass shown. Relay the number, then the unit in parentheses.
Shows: 232.5 (°)
